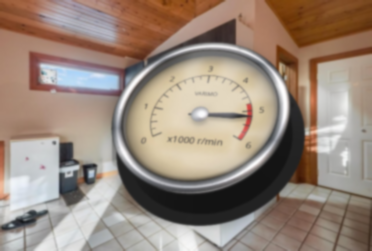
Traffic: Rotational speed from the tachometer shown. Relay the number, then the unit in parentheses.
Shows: 5250 (rpm)
